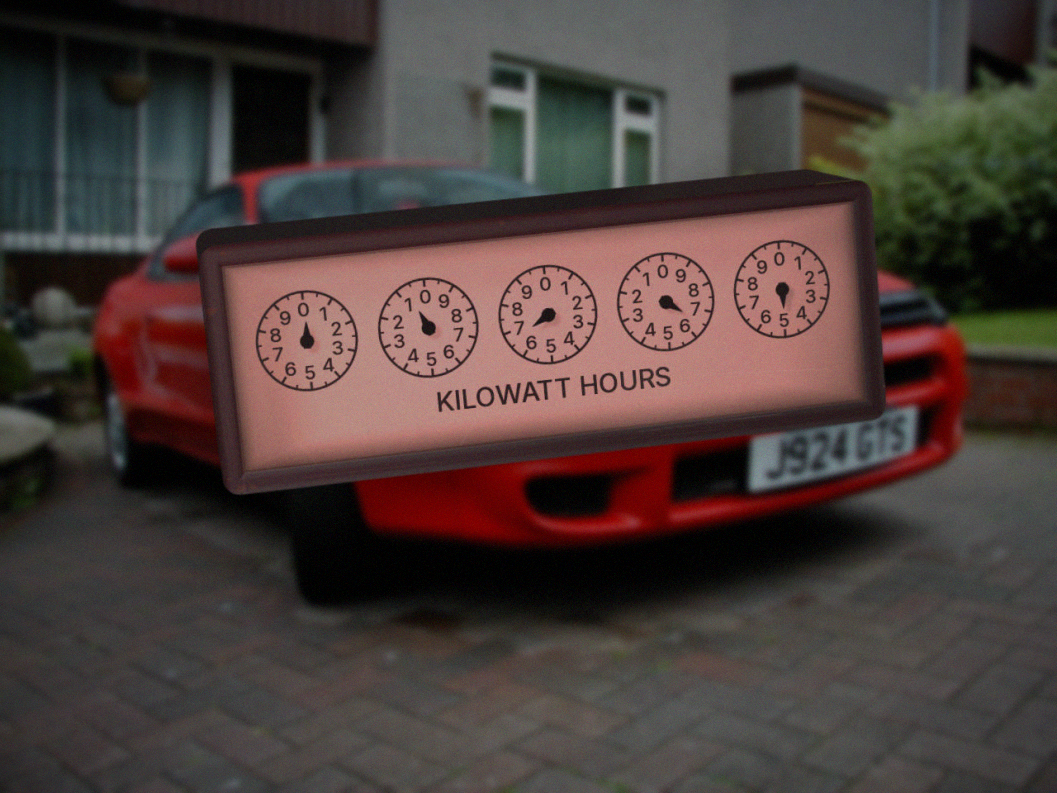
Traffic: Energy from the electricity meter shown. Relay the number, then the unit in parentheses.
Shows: 665 (kWh)
